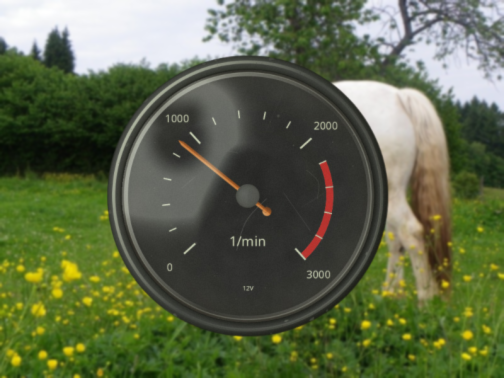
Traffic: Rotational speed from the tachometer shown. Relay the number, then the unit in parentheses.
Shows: 900 (rpm)
